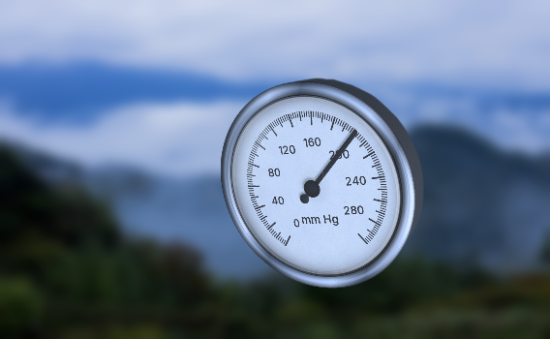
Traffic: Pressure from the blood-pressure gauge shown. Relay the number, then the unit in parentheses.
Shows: 200 (mmHg)
